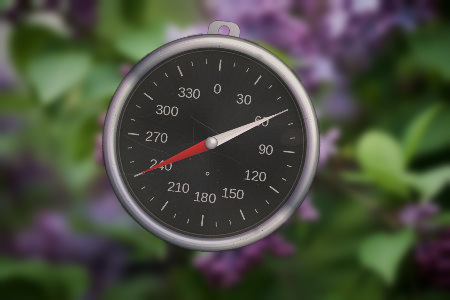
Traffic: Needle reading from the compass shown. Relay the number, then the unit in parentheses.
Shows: 240 (°)
